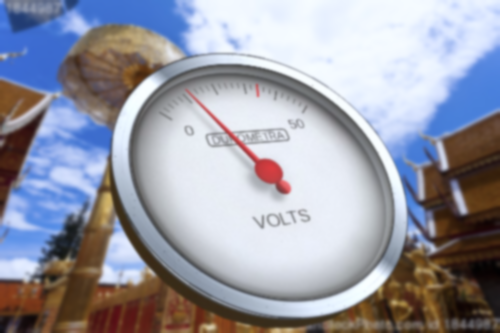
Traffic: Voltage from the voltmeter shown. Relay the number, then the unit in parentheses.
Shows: 10 (V)
